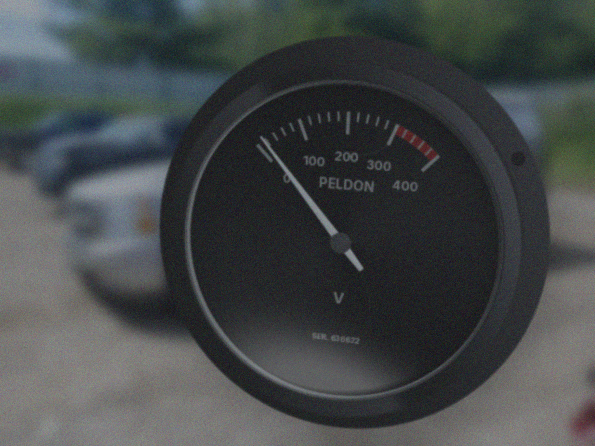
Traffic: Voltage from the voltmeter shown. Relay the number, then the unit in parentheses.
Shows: 20 (V)
